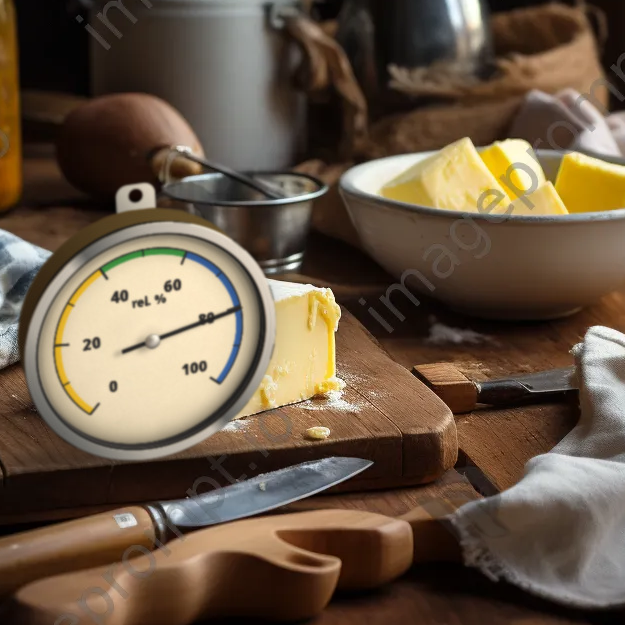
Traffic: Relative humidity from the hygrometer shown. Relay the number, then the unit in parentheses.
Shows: 80 (%)
